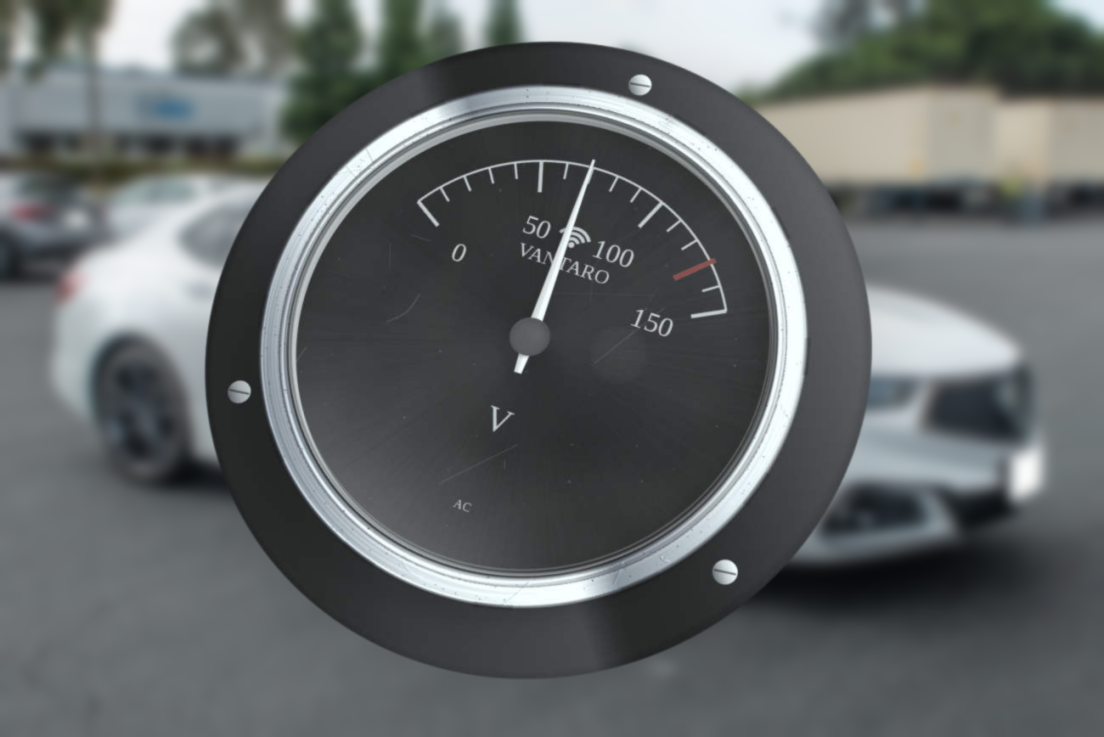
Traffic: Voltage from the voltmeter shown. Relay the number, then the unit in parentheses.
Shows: 70 (V)
